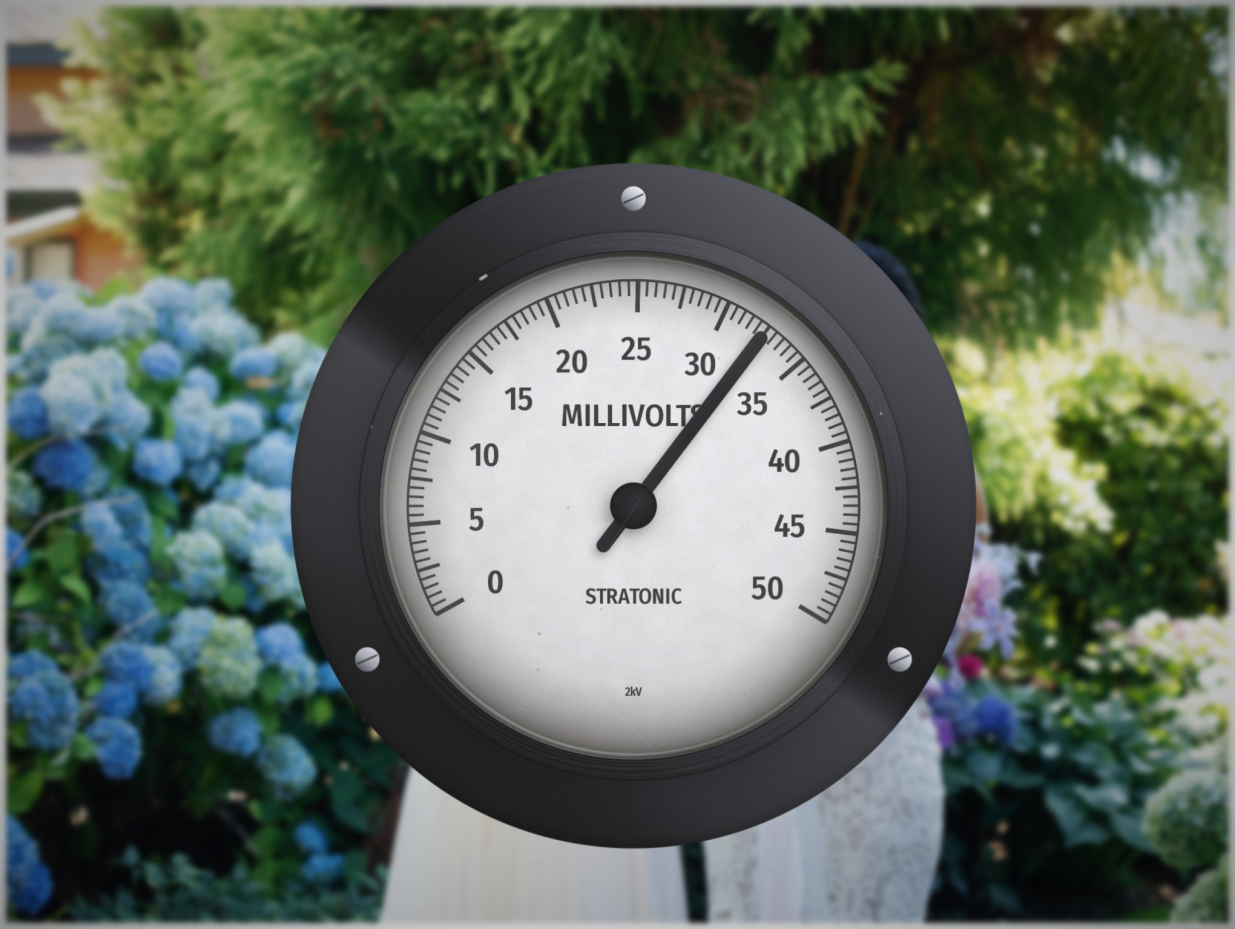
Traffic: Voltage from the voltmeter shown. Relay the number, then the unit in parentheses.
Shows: 32.5 (mV)
